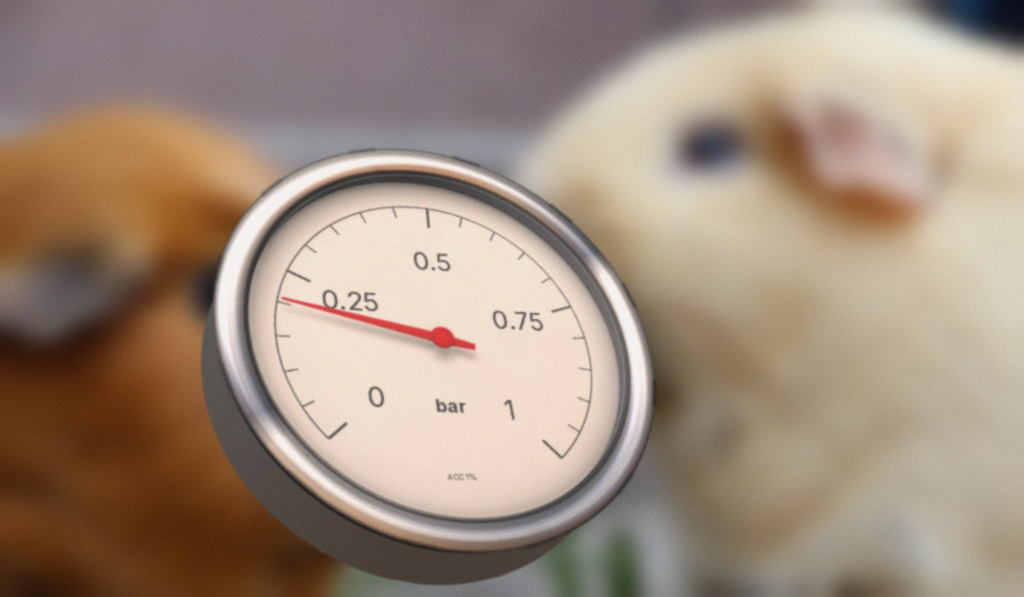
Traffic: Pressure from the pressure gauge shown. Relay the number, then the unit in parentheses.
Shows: 0.2 (bar)
